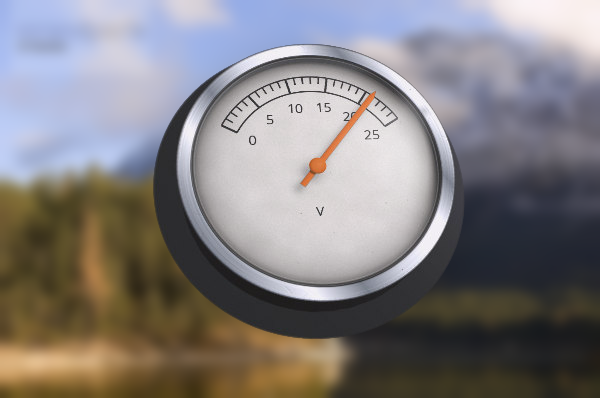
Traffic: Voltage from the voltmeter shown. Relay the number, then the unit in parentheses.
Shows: 21 (V)
